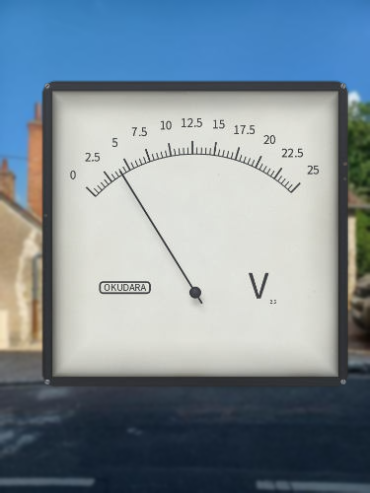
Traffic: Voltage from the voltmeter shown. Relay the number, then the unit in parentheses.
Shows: 4 (V)
